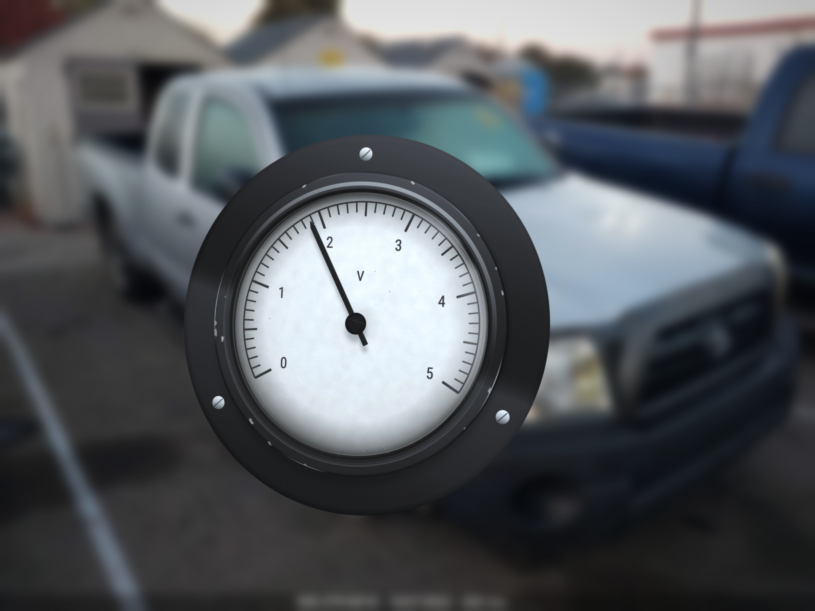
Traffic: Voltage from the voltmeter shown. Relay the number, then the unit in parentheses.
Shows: 1.9 (V)
